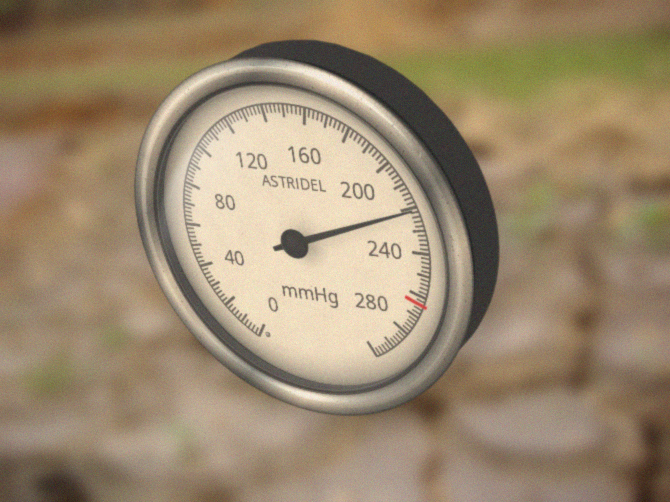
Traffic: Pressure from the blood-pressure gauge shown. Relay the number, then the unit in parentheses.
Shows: 220 (mmHg)
